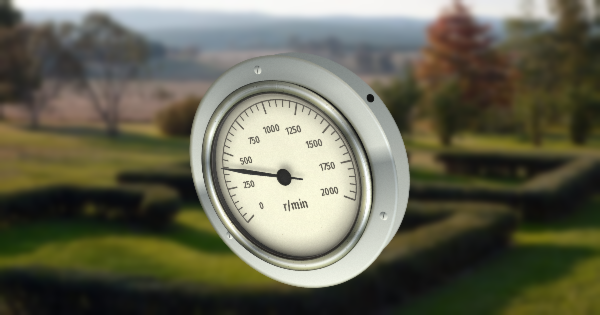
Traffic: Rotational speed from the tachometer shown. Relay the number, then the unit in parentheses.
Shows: 400 (rpm)
